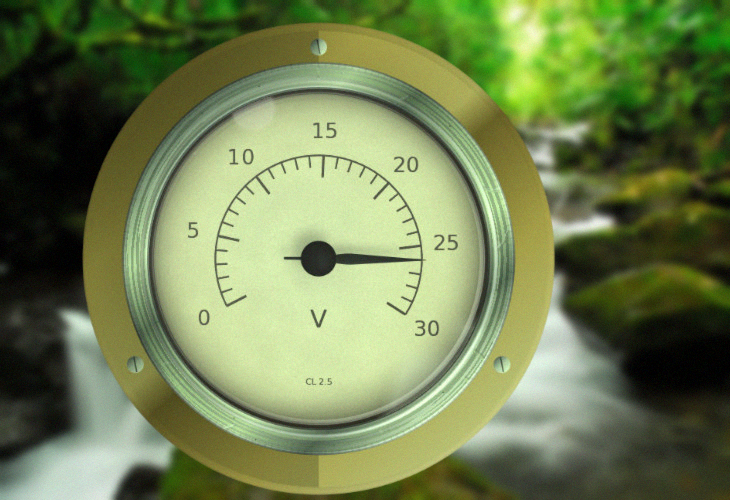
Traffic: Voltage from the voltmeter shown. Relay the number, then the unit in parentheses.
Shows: 26 (V)
